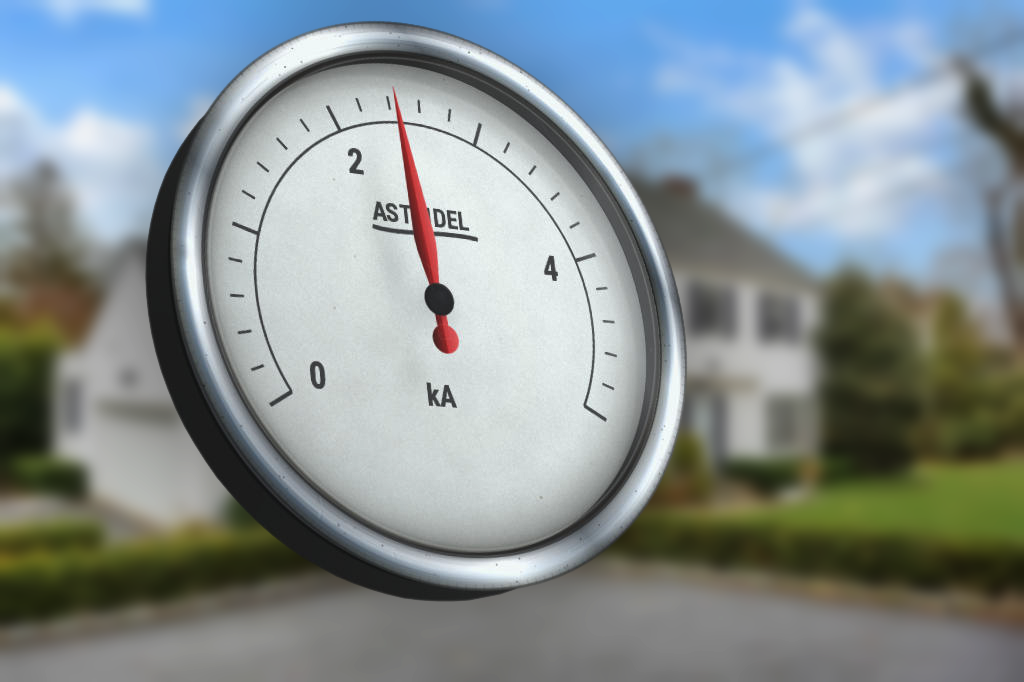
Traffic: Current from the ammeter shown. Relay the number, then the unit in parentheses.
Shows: 2.4 (kA)
